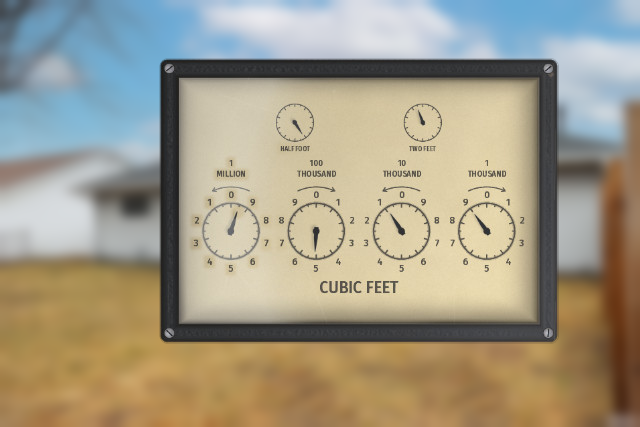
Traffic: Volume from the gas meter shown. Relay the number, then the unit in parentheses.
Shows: 950900 (ft³)
